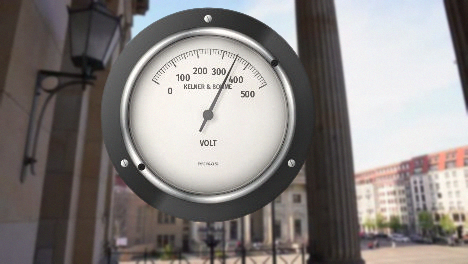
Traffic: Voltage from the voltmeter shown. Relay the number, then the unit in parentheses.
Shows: 350 (V)
